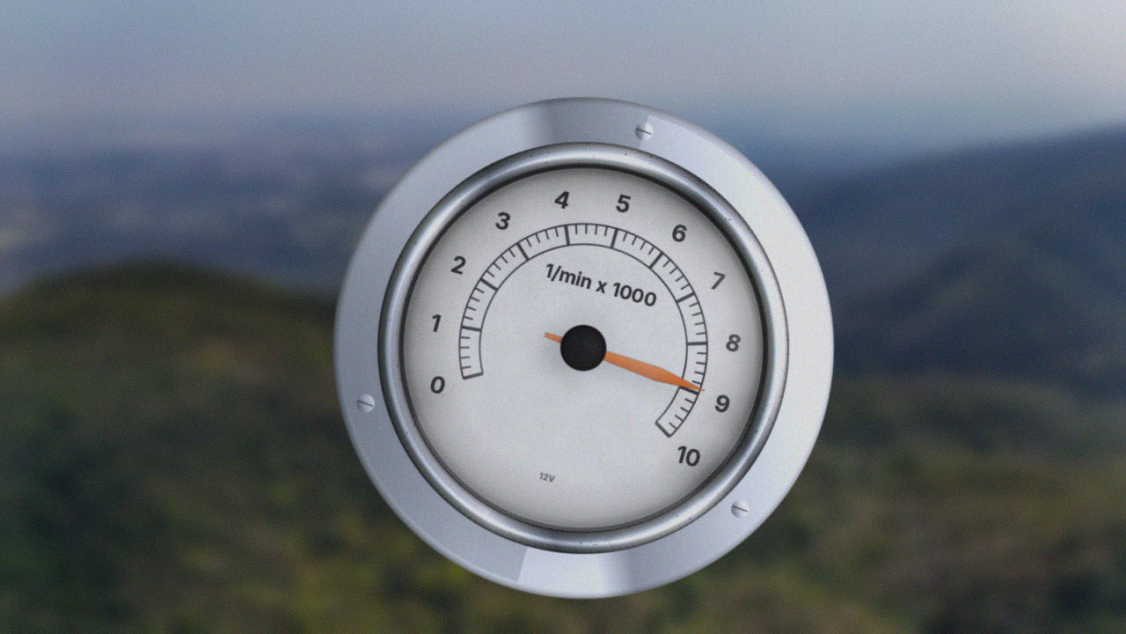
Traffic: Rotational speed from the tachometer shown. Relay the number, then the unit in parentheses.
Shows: 8900 (rpm)
